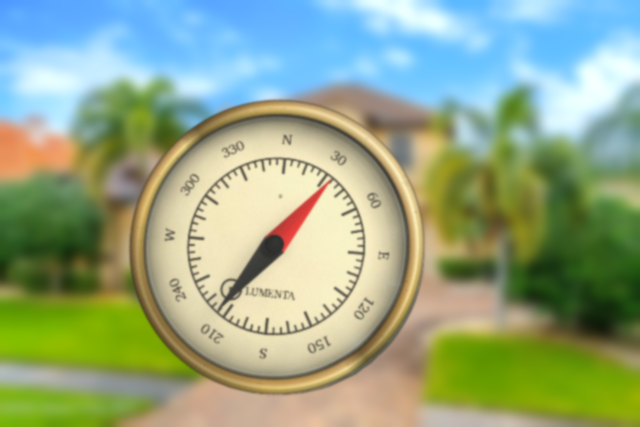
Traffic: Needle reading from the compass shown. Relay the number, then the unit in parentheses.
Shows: 35 (°)
